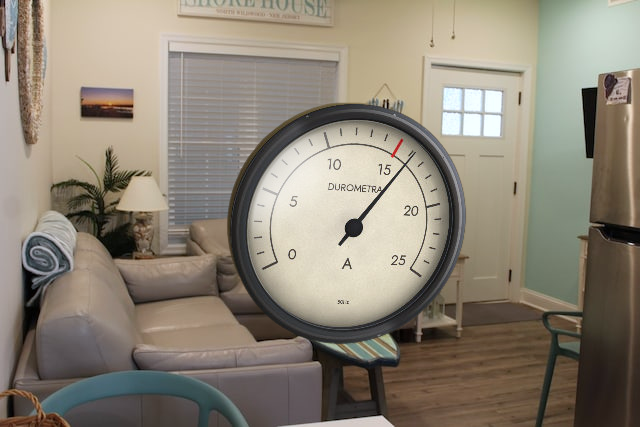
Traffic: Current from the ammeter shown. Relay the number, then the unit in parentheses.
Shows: 16 (A)
